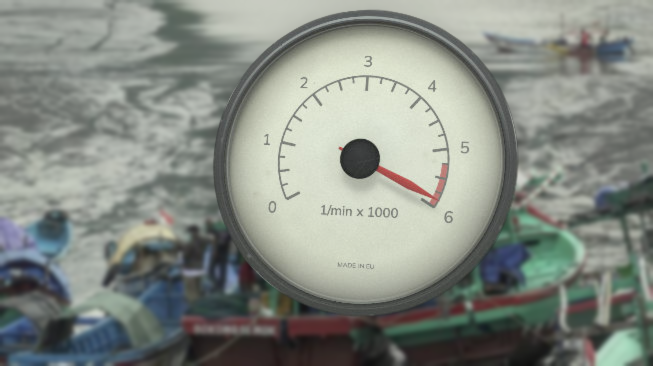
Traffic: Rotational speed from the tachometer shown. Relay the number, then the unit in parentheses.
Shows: 5875 (rpm)
